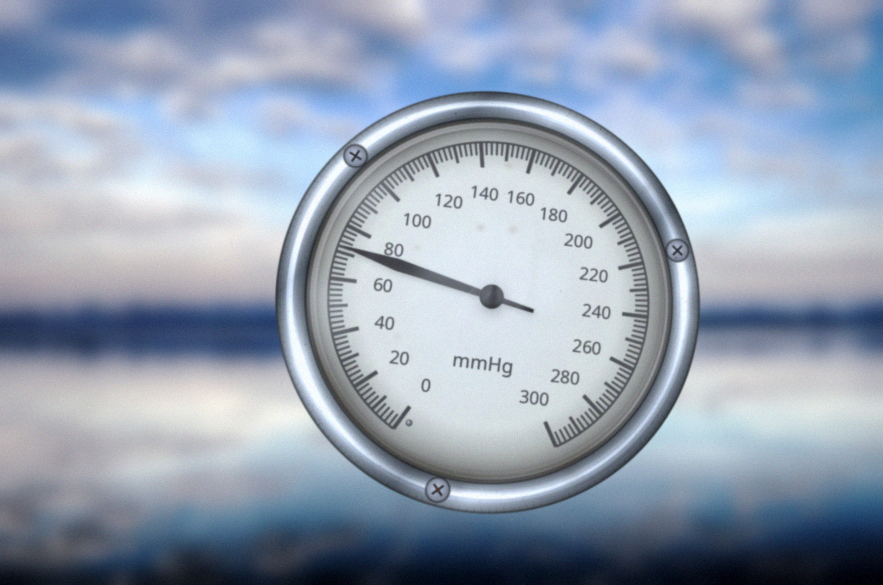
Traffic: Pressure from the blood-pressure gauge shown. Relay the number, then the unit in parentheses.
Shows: 72 (mmHg)
